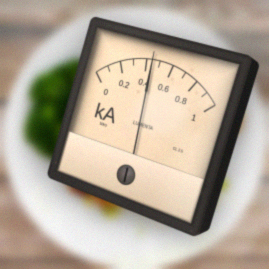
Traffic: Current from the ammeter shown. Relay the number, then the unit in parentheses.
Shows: 0.45 (kA)
